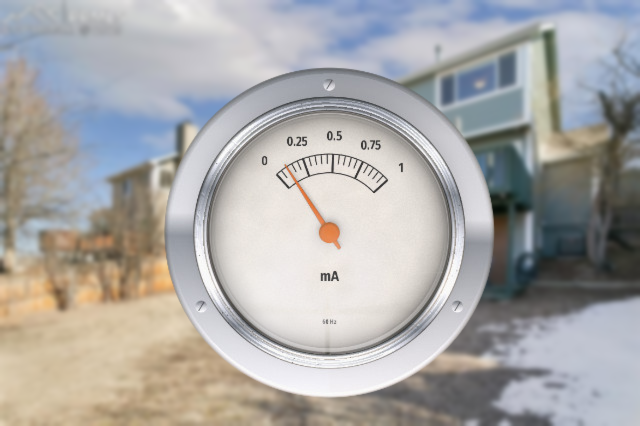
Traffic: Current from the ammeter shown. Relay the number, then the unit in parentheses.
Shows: 0.1 (mA)
